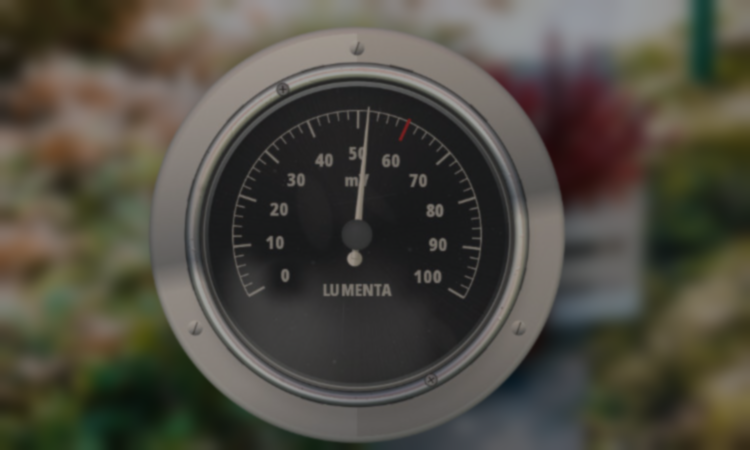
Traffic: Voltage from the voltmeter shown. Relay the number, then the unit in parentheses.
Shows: 52 (mV)
